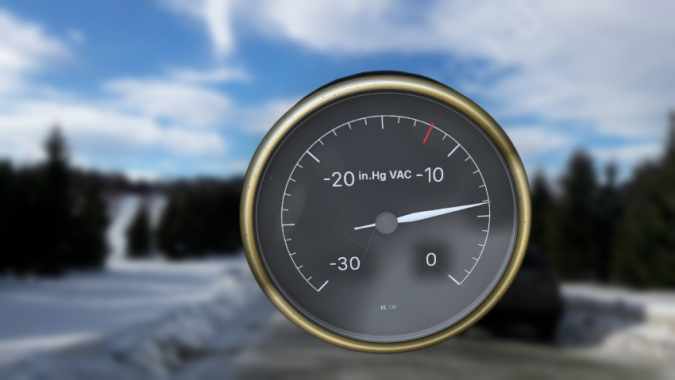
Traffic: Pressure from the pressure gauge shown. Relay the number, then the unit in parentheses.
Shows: -6 (inHg)
